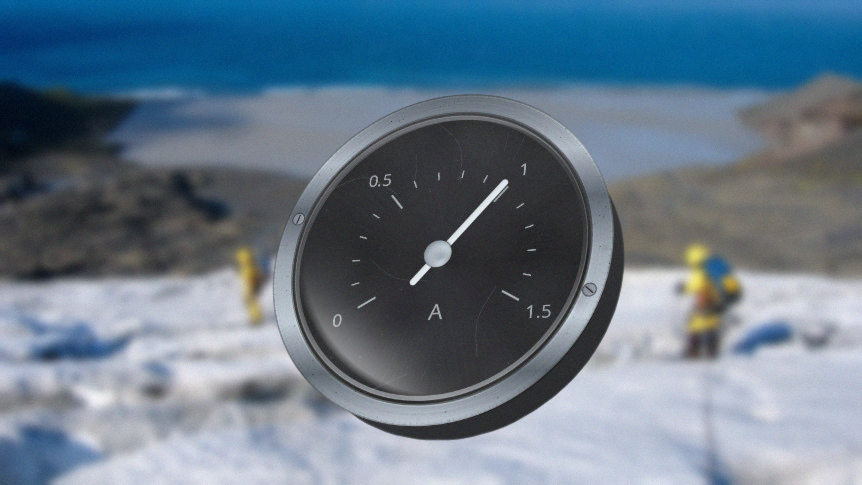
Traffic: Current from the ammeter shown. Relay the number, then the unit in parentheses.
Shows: 1 (A)
